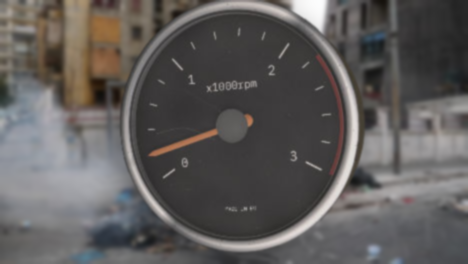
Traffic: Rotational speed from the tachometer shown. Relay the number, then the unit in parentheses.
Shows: 200 (rpm)
